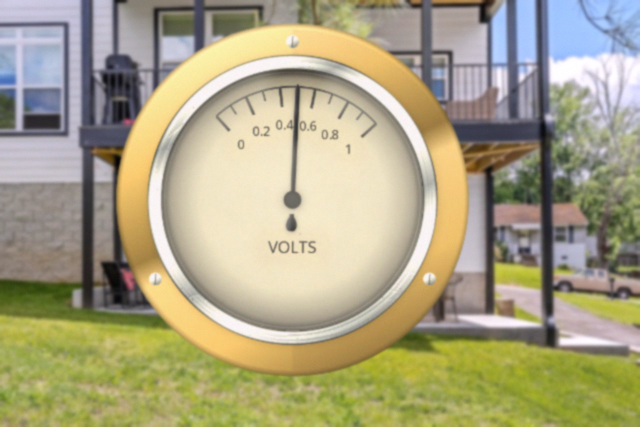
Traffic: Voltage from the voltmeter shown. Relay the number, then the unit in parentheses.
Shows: 0.5 (V)
